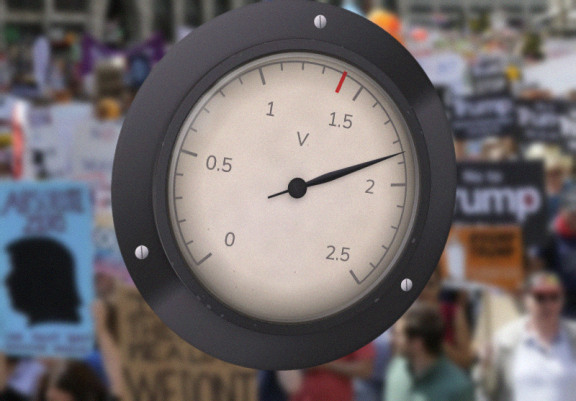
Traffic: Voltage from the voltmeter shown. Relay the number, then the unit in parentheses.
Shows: 1.85 (V)
